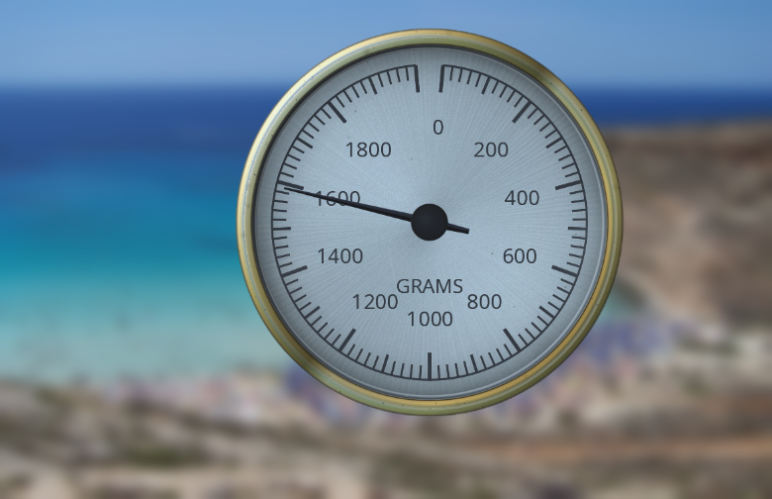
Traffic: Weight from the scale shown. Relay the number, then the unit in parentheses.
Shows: 1590 (g)
